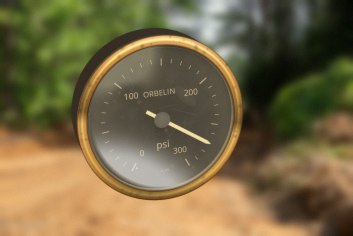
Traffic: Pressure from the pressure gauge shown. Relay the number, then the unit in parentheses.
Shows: 270 (psi)
